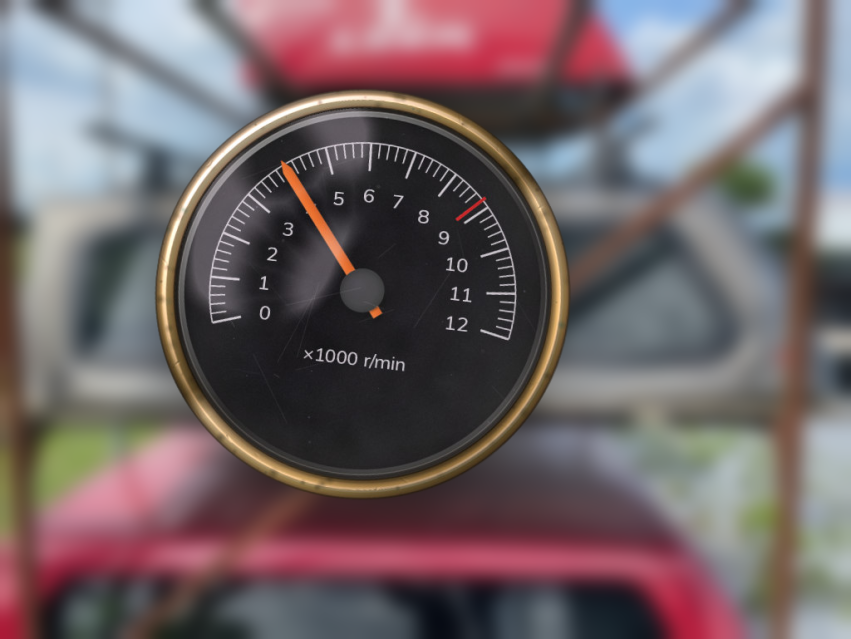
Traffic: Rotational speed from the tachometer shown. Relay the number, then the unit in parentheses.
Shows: 4000 (rpm)
